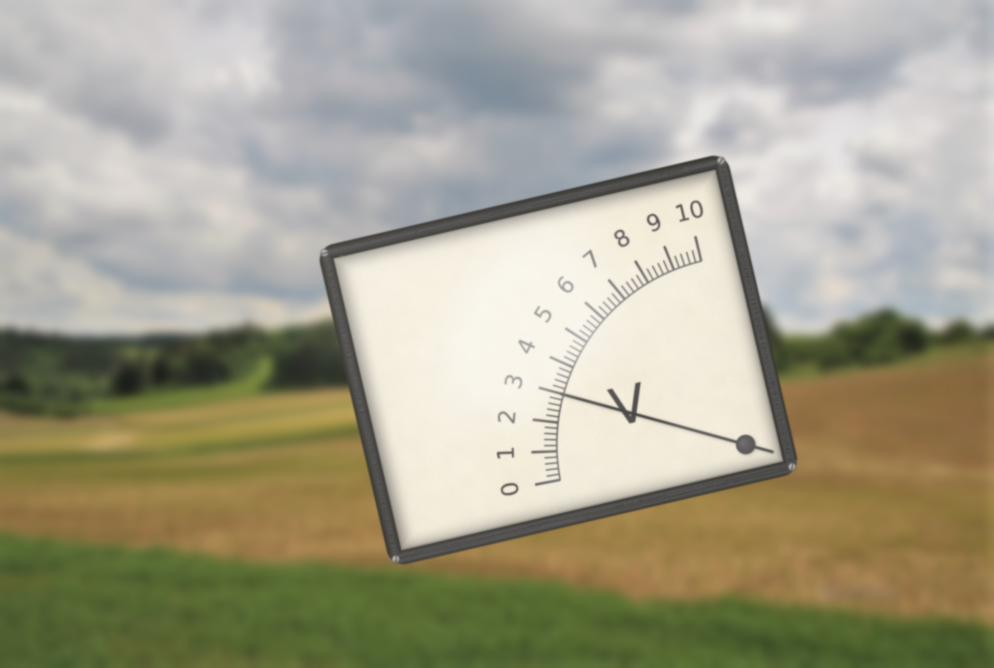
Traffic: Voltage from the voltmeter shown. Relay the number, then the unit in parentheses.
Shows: 3 (V)
